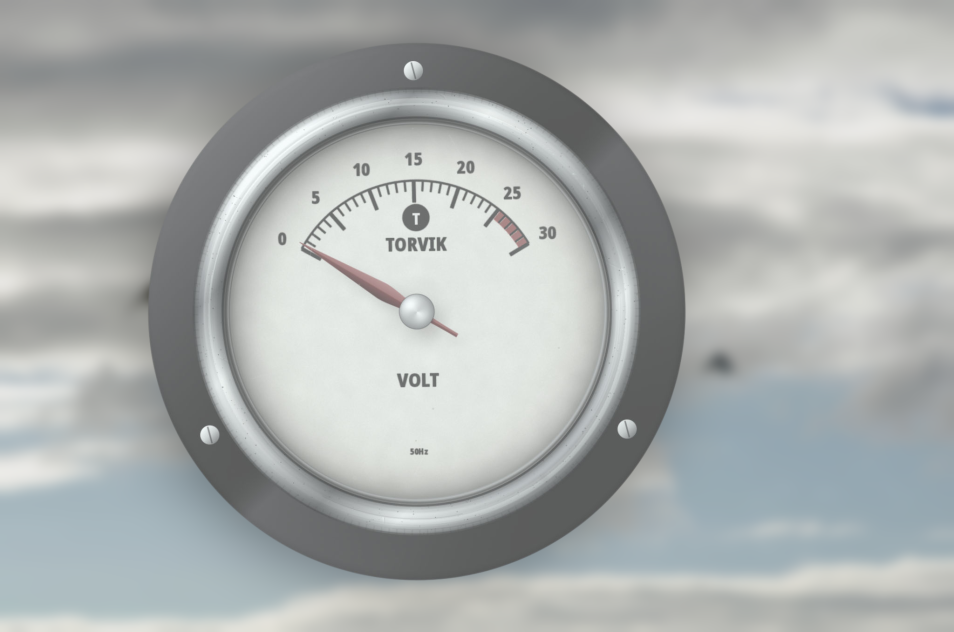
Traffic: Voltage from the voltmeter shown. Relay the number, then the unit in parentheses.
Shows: 0.5 (V)
